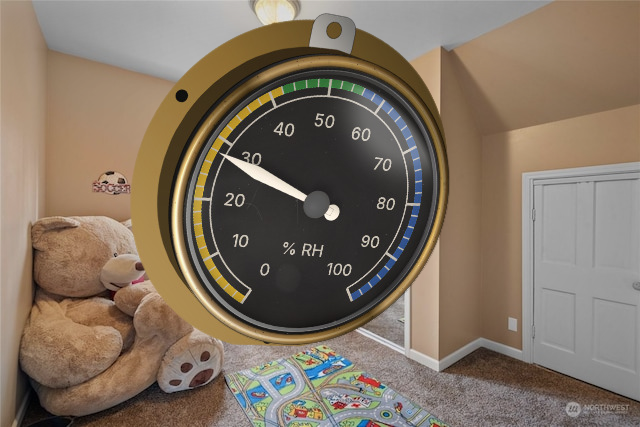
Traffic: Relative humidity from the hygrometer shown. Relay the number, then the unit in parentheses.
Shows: 28 (%)
